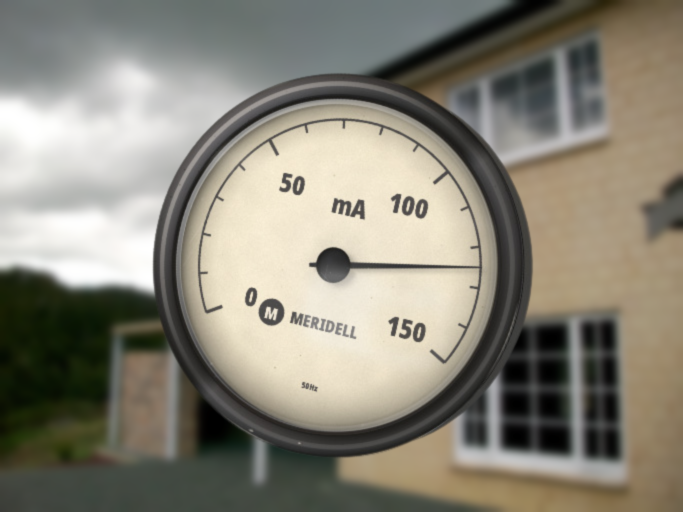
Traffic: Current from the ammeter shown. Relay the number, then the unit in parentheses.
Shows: 125 (mA)
